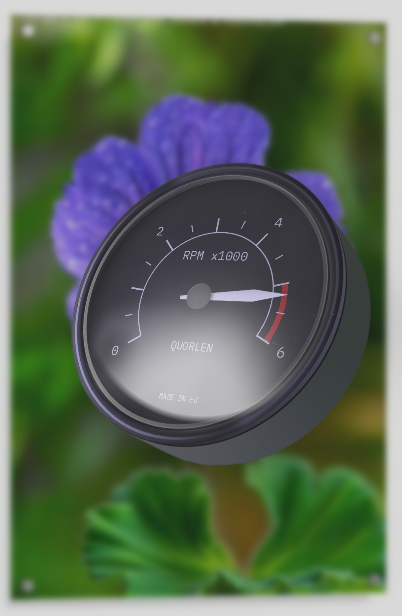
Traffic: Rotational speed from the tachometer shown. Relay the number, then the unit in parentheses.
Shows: 5250 (rpm)
